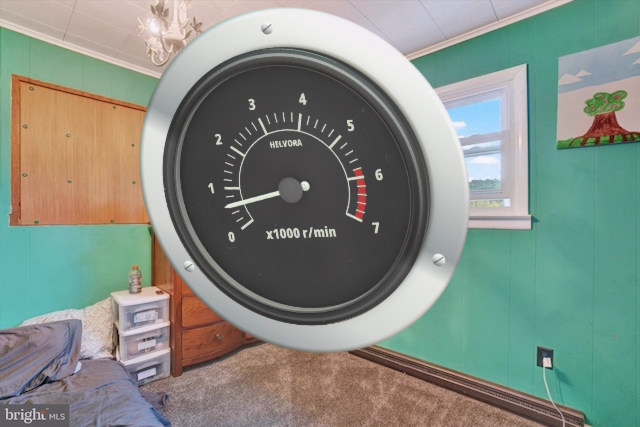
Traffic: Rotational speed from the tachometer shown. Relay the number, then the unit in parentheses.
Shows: 600 (rpm)
